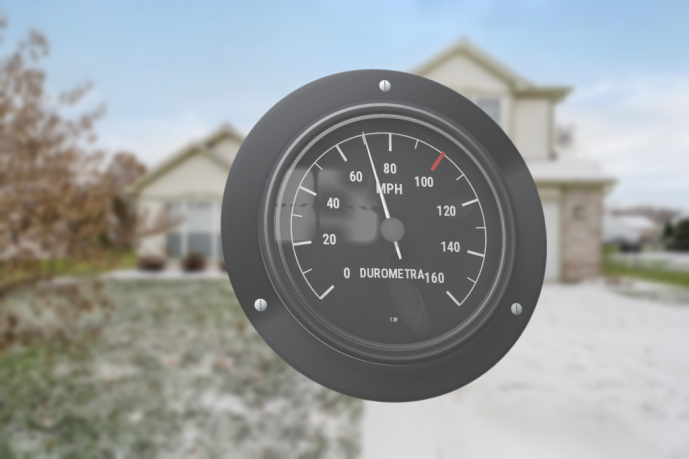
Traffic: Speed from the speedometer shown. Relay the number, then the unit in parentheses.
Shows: 70 (mph)
